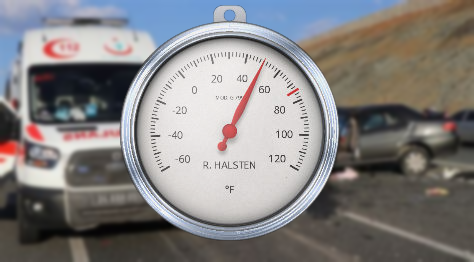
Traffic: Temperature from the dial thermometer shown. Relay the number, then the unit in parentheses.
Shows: 50 (°F)
